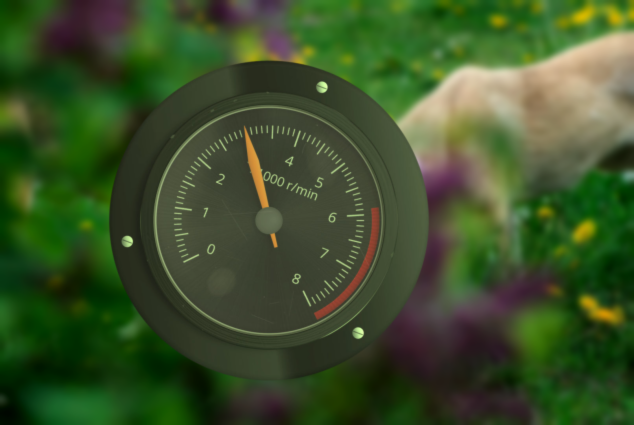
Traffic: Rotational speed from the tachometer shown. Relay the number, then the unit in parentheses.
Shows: 3000 (rpm)
